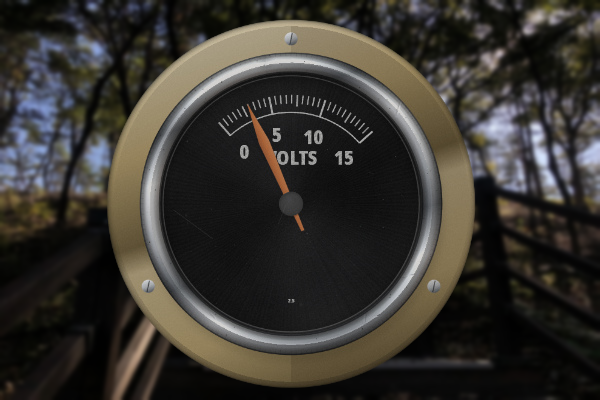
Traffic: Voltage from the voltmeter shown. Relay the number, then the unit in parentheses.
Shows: 3 (V)
